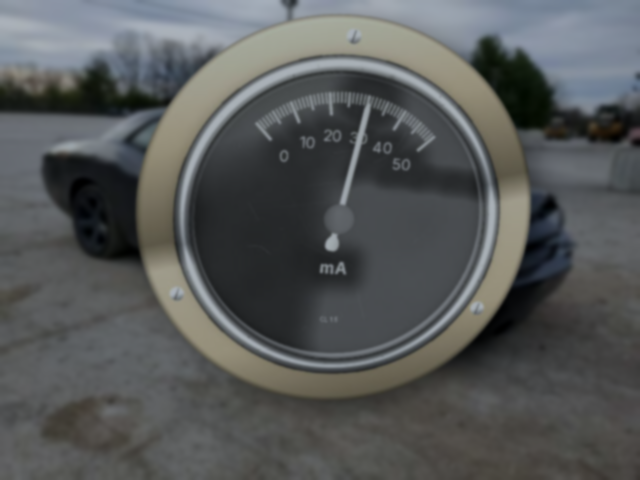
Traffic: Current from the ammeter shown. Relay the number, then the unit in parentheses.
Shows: 30 (mA)
